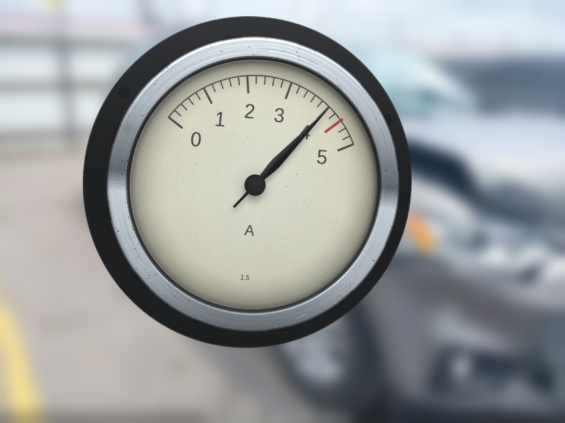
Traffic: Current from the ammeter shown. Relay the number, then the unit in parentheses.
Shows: 4 (A)
